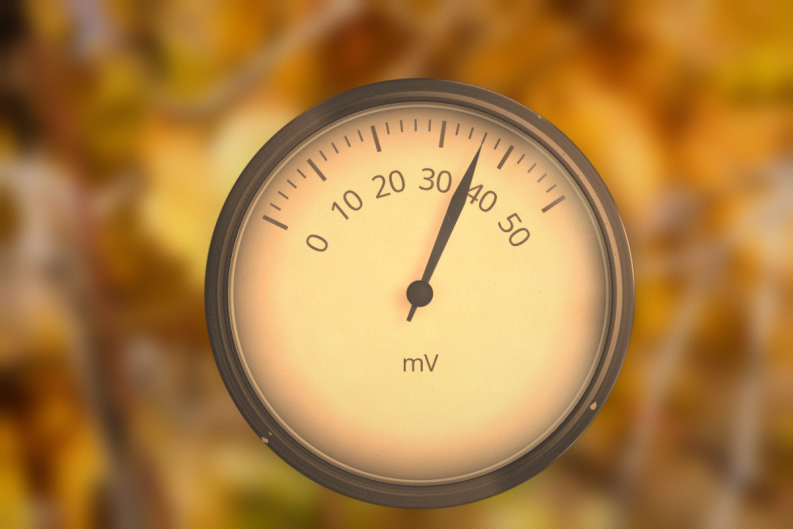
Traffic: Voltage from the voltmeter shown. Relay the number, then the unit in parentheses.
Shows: 36 (mV)
